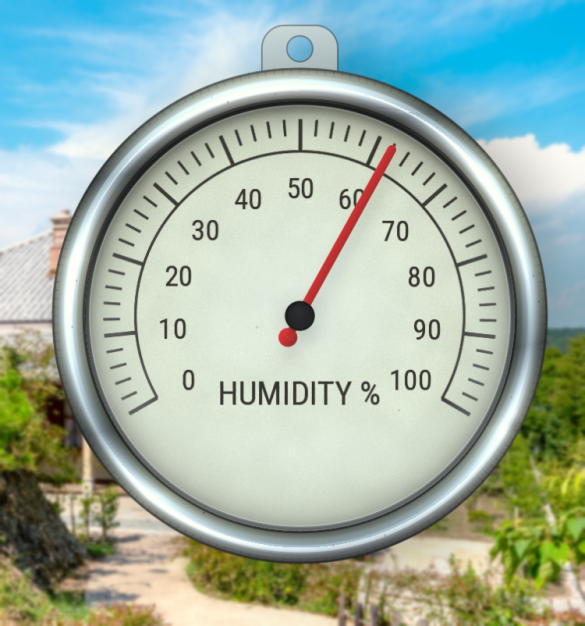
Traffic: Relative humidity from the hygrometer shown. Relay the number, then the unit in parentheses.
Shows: 62 (%)
